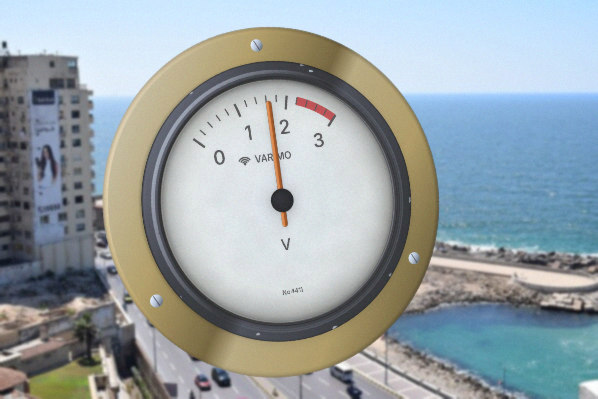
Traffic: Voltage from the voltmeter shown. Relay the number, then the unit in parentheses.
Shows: 1.6 (V)
